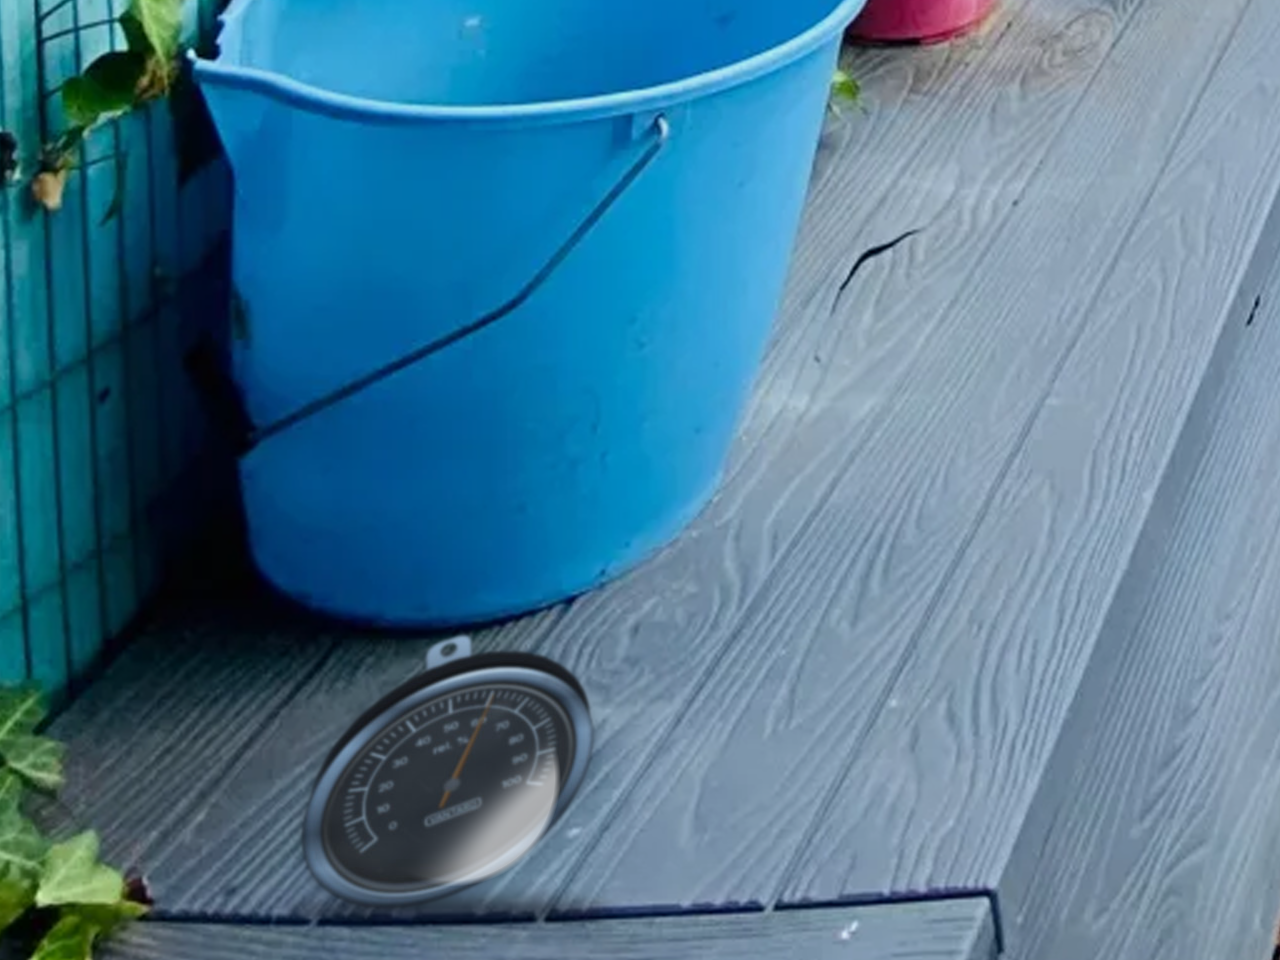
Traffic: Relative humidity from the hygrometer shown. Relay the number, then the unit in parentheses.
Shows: 60 (%)
